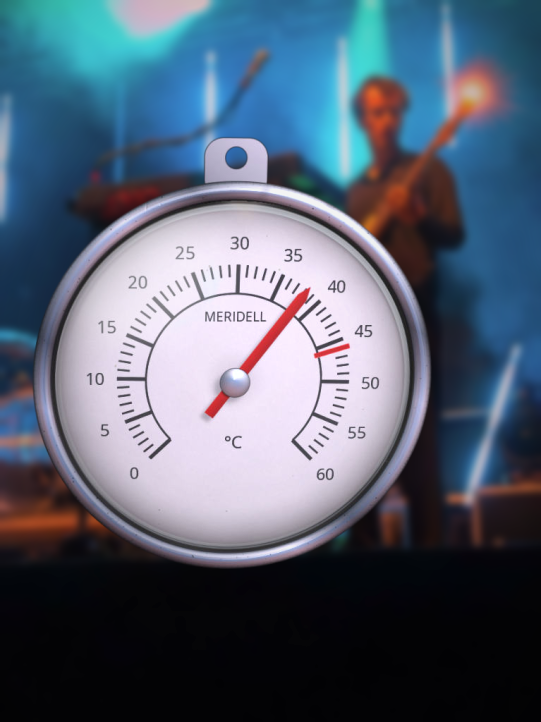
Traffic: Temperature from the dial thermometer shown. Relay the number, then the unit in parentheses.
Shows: 38 (°C)
